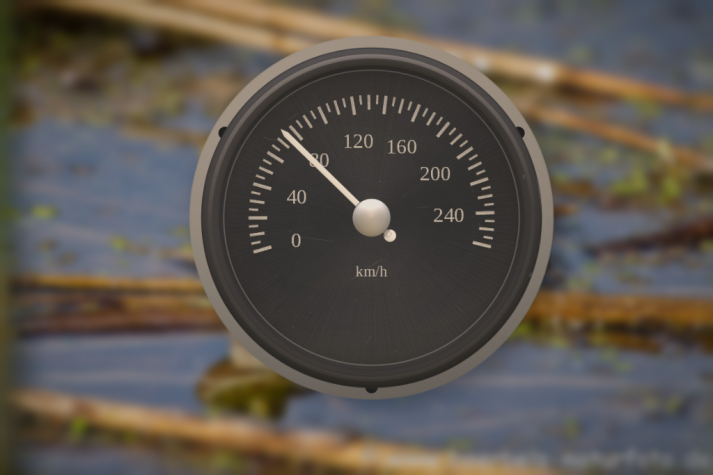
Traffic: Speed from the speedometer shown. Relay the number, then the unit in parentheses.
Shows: 75 (km/h)
